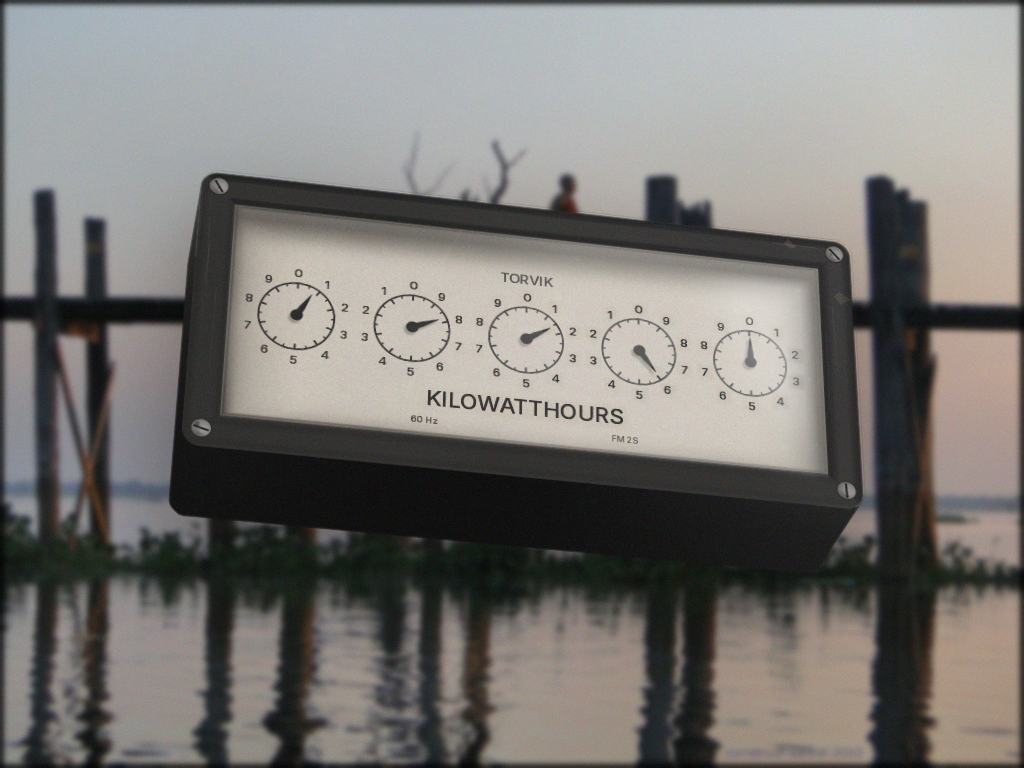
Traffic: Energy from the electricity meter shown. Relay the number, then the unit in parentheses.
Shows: 8160 (kWh)
